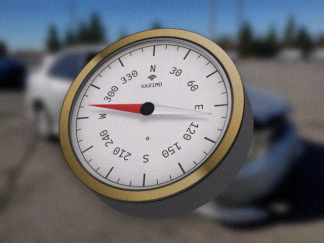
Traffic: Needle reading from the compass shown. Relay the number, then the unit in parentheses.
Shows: 280 (°)
